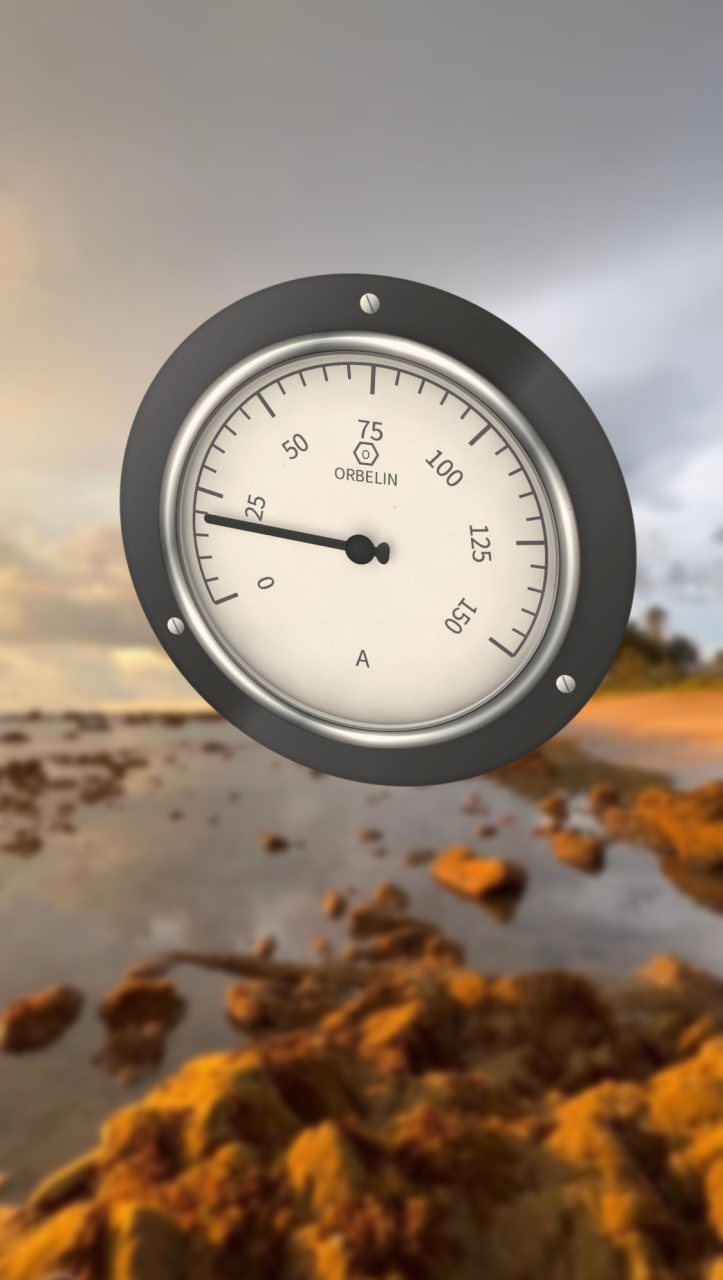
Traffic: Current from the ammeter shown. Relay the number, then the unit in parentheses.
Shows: 20 (A)
